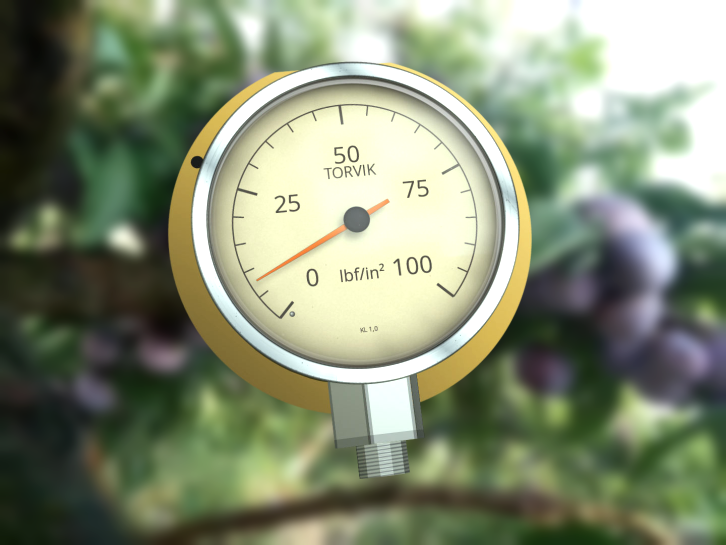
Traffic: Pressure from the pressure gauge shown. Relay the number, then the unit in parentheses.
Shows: 7.5 (psi)
